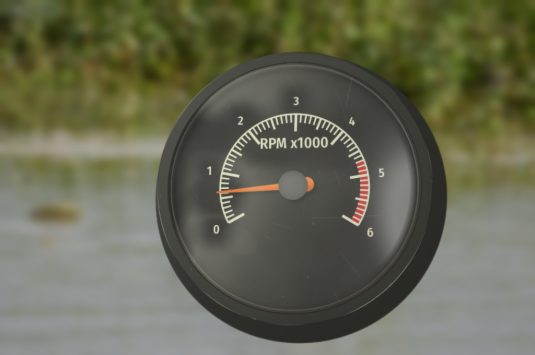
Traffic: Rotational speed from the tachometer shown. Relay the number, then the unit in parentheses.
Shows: 600 (rpm)
